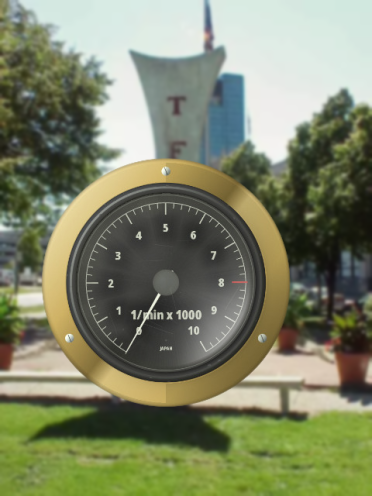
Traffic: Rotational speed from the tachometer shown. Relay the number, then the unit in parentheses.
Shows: 0 (rpm)
